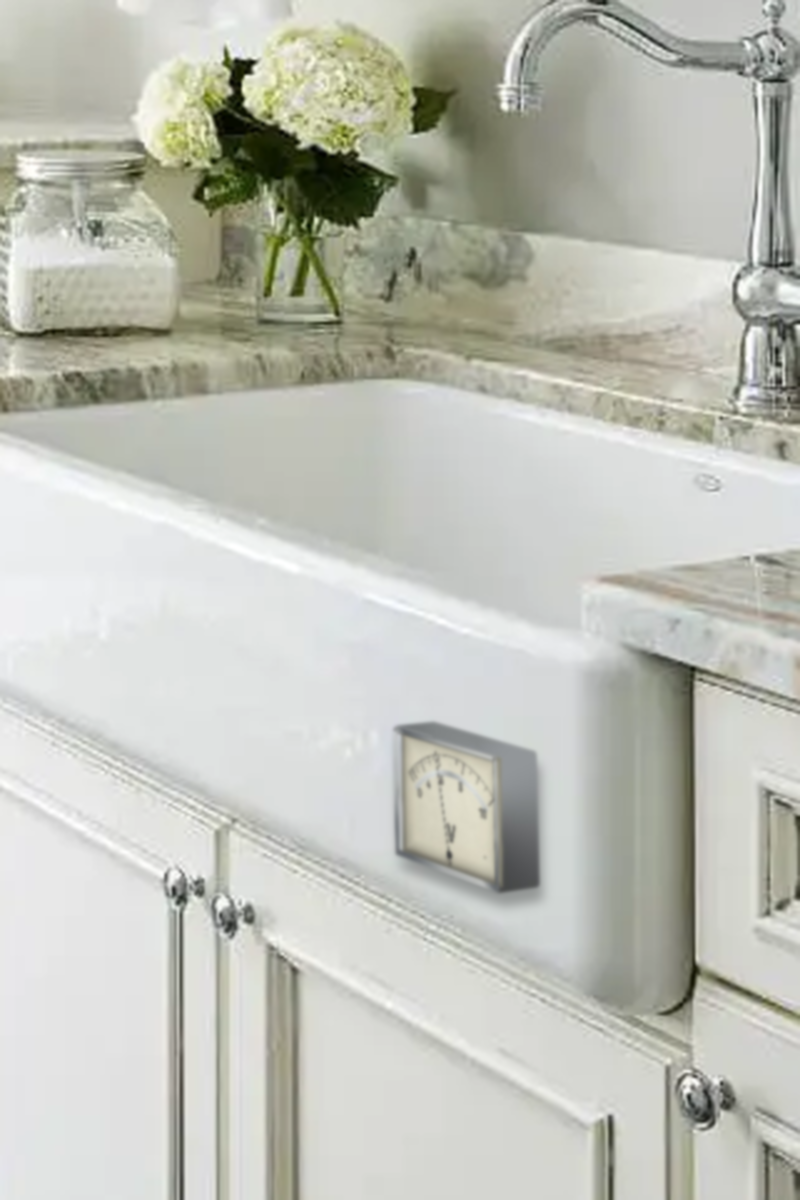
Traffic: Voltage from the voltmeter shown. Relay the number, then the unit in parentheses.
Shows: 6 (V)
